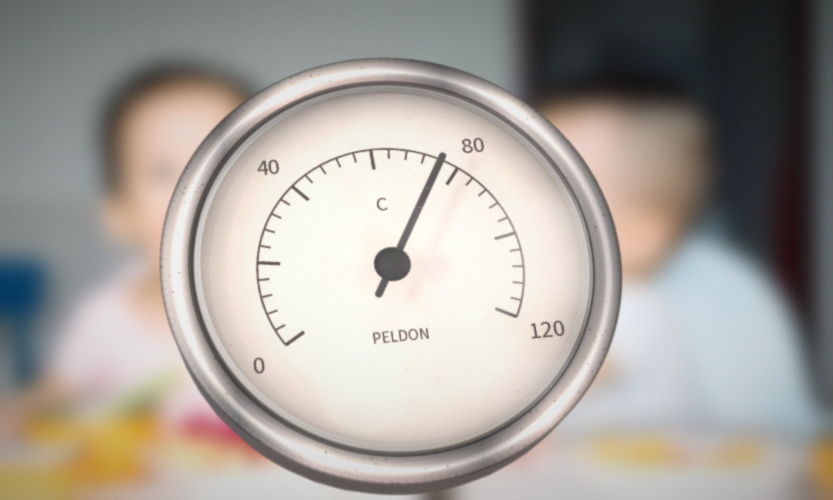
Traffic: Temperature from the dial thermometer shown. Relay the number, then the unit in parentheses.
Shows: 76 (°C)
